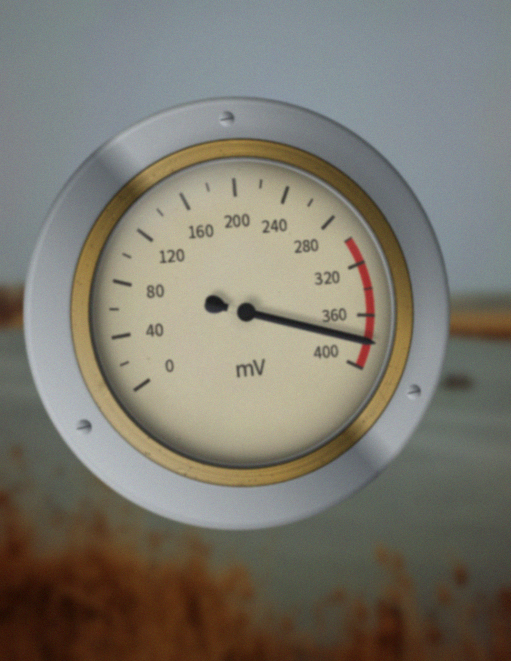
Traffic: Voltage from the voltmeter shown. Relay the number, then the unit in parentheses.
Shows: 380 (mV)
